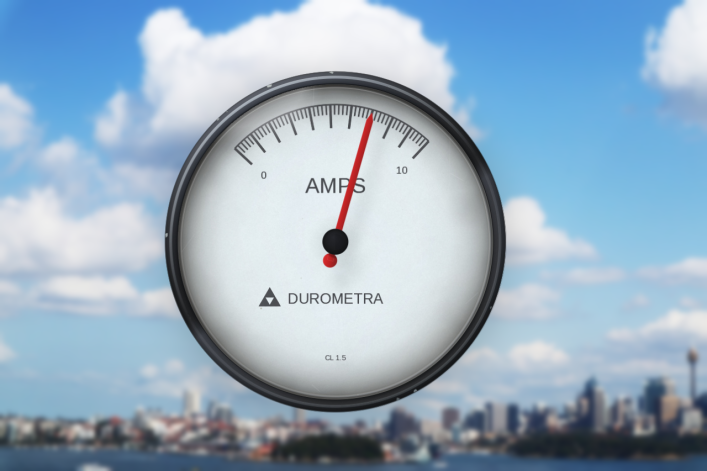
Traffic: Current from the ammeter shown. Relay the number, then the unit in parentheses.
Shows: 7 (A)
